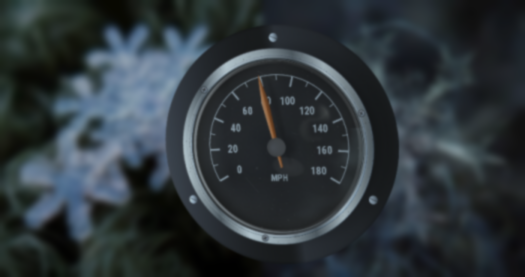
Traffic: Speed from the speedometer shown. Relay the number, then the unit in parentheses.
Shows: 80 (mph)
